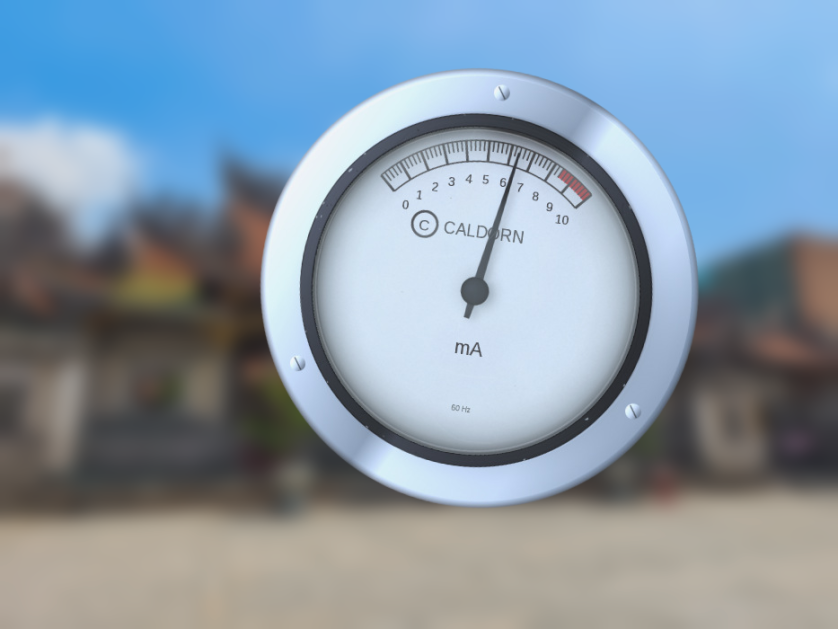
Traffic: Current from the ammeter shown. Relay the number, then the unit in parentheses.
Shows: 6.4 (mA)
